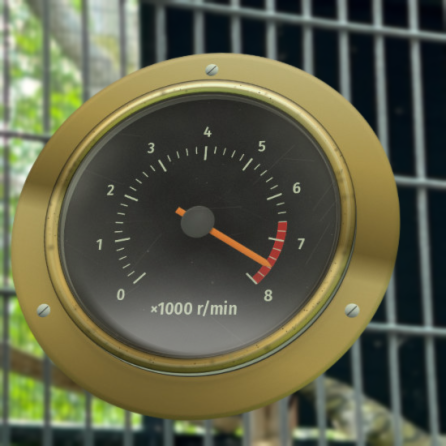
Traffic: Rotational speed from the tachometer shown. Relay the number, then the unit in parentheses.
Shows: 7600 (rpm)
